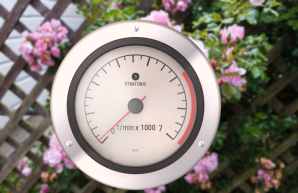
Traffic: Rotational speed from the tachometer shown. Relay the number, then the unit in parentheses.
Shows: 125 (rpm)
